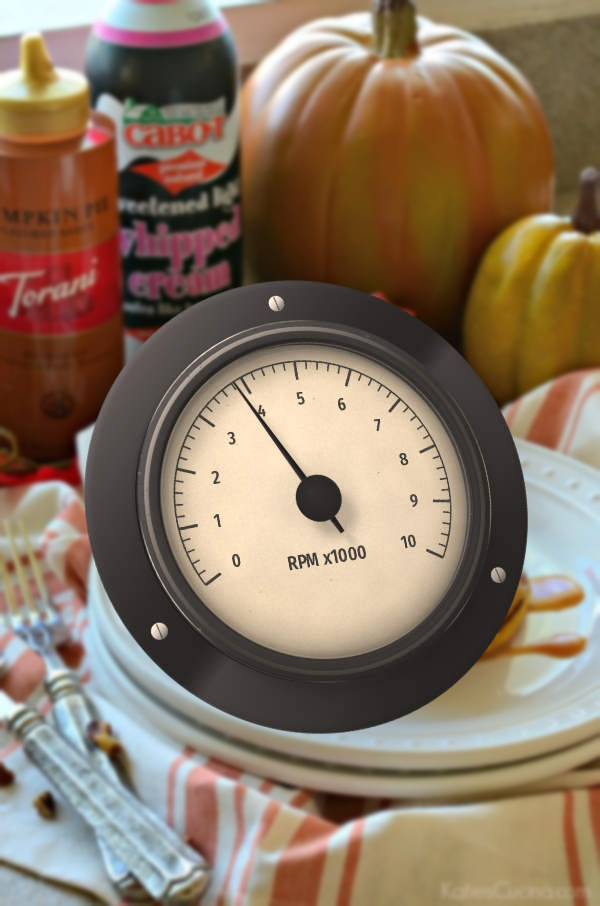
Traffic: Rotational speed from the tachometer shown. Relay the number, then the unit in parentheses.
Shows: 3800 (rpm)
